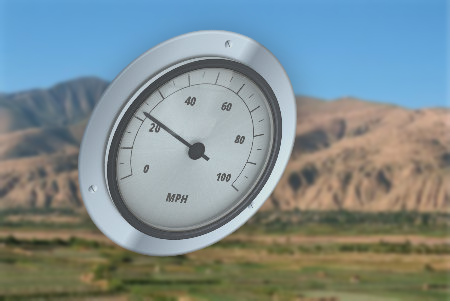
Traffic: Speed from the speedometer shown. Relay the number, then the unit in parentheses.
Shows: 22.5 (mph)
